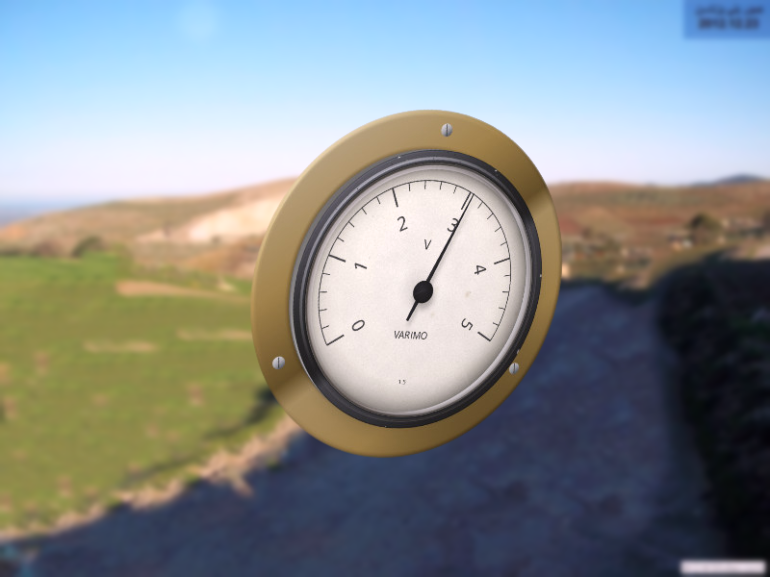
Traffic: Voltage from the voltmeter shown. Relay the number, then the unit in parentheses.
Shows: 3 (V)
